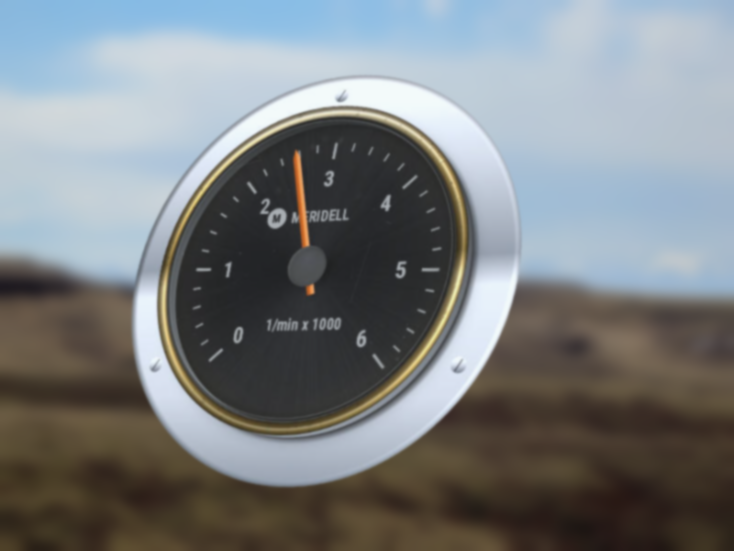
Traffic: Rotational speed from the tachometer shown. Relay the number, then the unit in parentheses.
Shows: 2600 (rpm)
